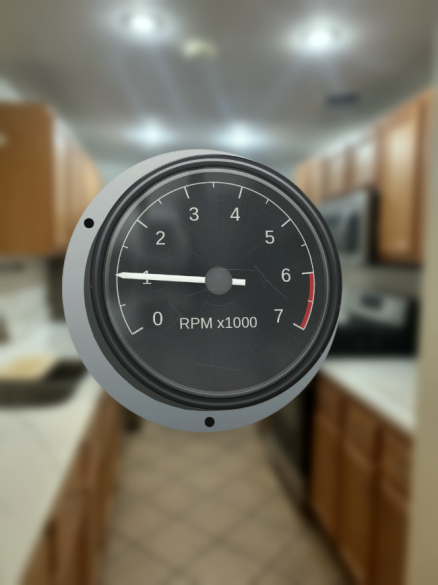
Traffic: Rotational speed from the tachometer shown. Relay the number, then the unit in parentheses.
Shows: 1000 (rpm)
